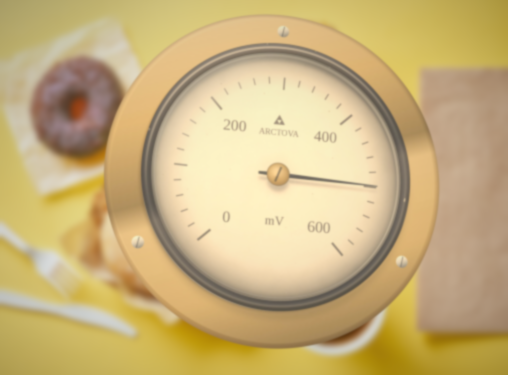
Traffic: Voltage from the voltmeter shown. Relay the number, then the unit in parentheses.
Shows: 500 (mV)
